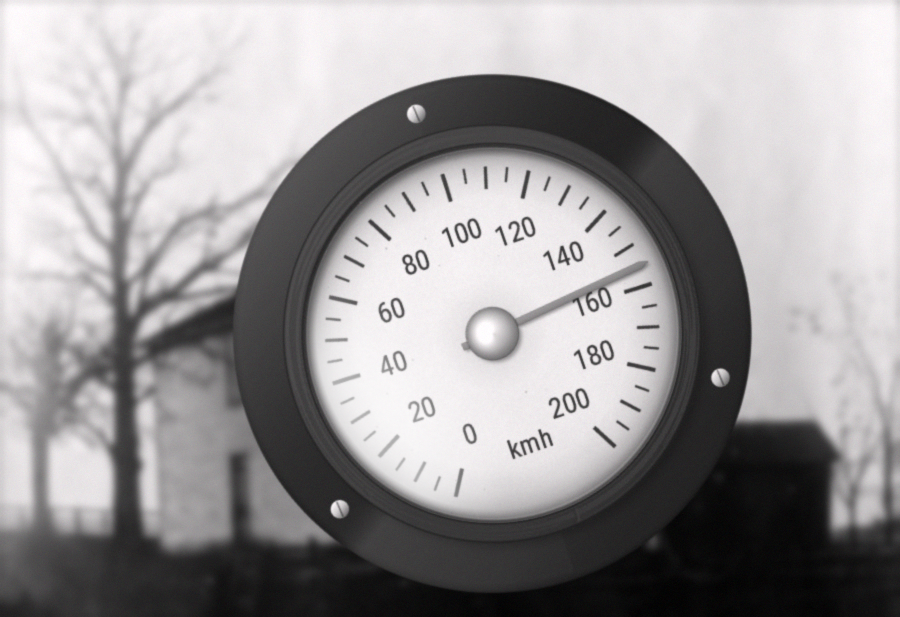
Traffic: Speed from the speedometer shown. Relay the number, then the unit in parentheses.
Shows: 155 (km/h)
